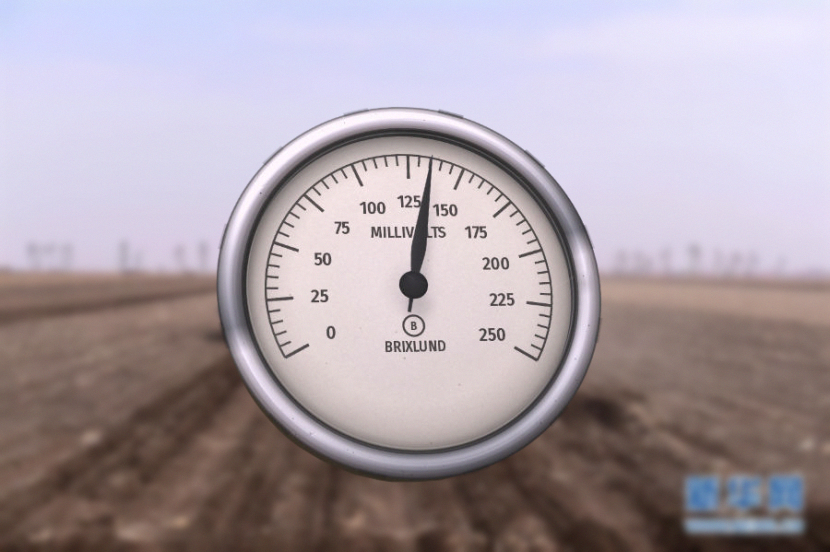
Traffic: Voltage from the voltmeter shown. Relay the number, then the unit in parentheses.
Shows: 135 (mV)
